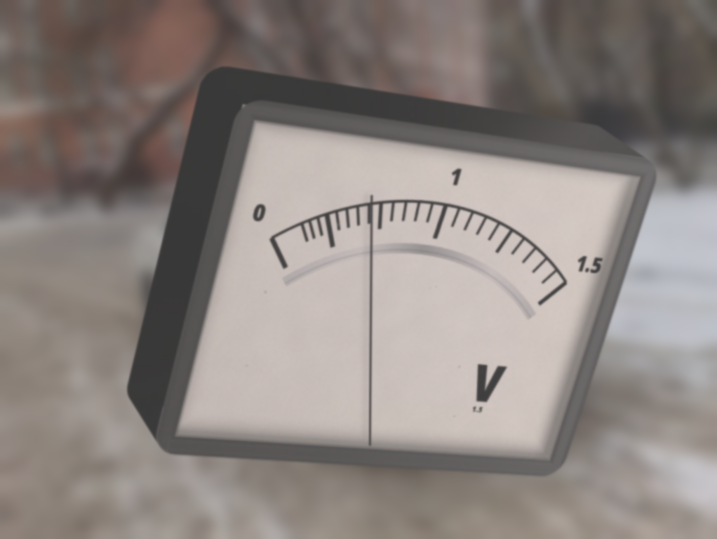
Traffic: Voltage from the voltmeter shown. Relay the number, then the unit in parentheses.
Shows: 0.7 (V)
